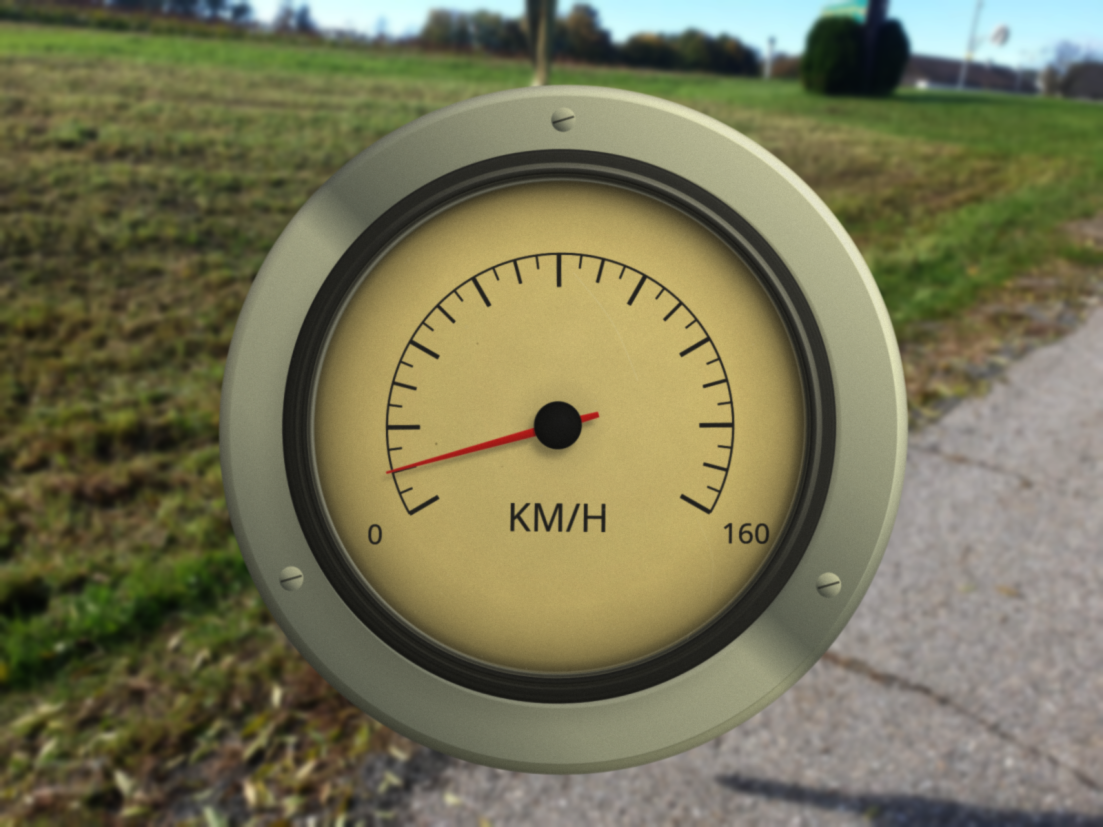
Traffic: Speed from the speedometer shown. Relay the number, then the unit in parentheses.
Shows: 10 (km/h)
